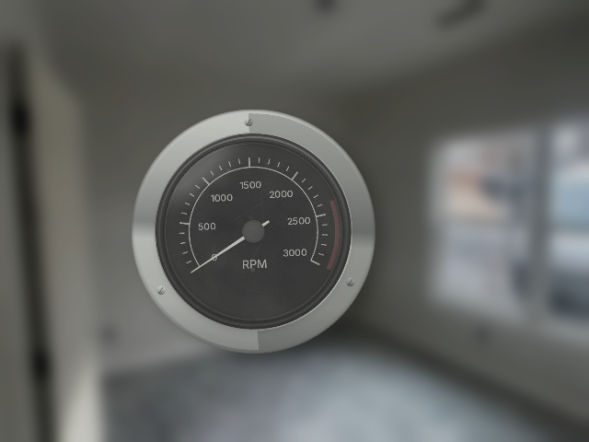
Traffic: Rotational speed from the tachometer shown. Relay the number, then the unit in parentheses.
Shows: 0 (rpm)
